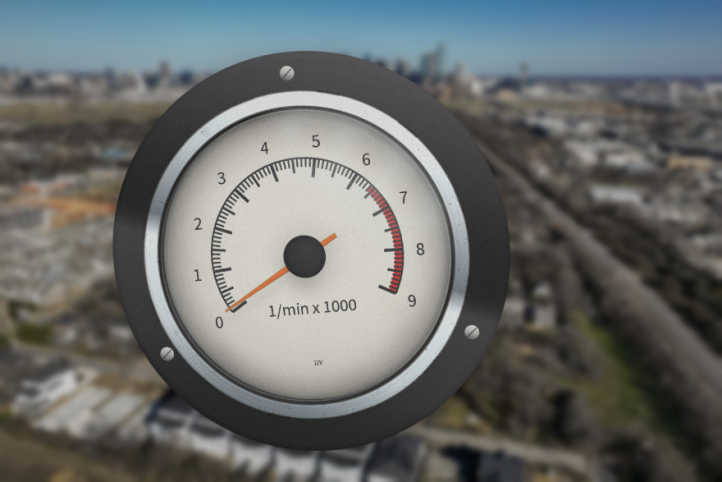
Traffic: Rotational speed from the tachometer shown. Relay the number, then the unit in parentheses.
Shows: 100 (rpm)
